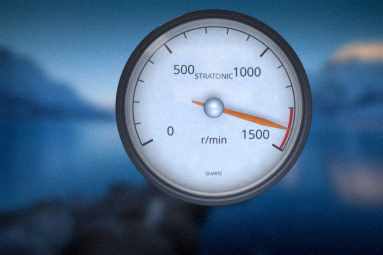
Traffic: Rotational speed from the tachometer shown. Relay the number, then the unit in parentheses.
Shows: 1400 (rpm)
